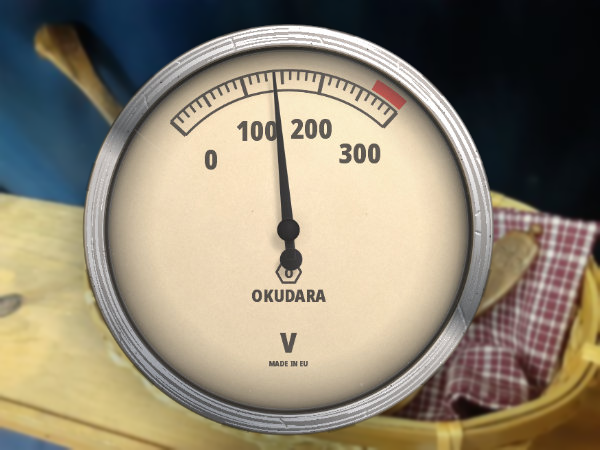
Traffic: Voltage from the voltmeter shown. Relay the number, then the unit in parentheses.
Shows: 140 (V)
